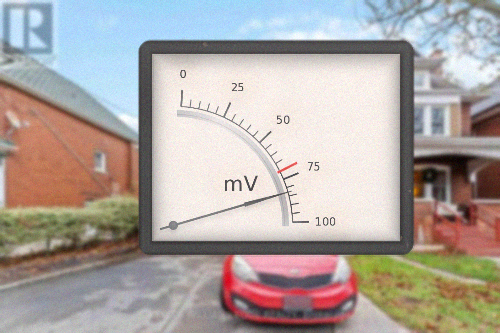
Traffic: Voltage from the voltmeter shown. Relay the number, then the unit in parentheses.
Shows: 82.5 (mV)
